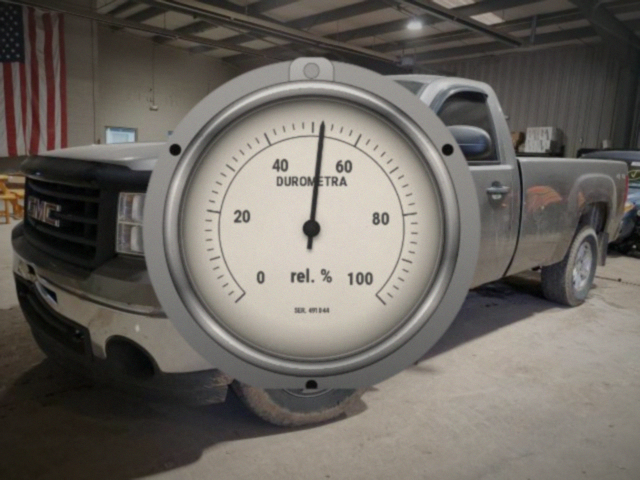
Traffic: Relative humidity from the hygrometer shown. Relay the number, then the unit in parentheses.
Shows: 52 (%)
